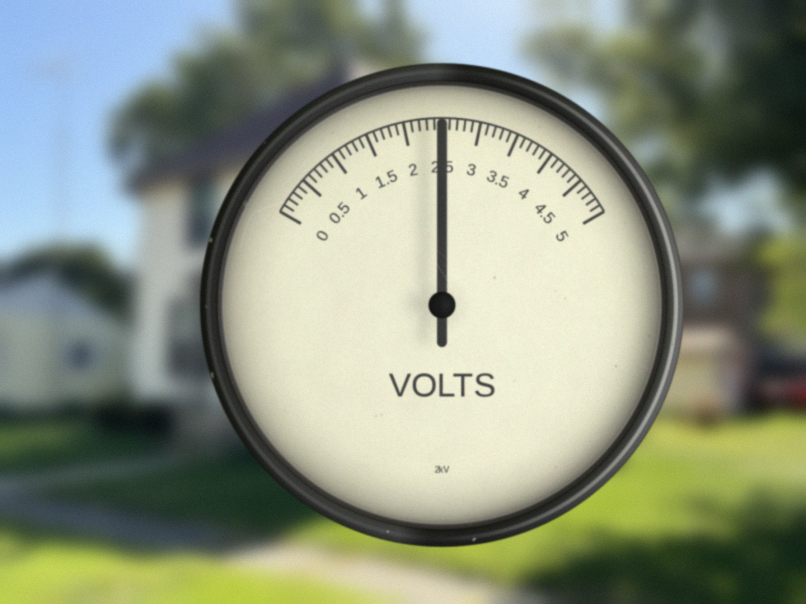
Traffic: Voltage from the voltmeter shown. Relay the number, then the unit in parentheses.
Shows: 2.5 (V)
